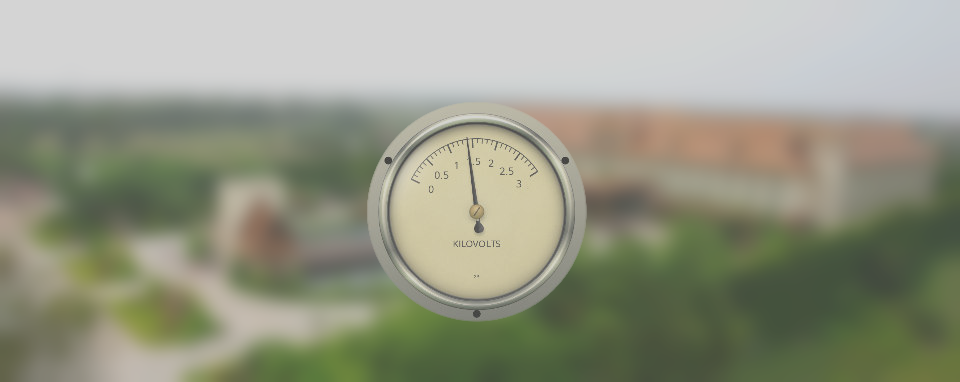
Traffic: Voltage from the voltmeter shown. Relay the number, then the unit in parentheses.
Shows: 1.4 (kV)
